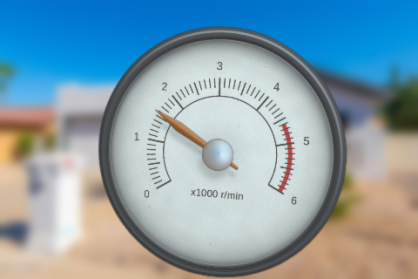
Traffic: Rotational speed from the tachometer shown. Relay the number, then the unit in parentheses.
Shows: 1600 (rpm)
